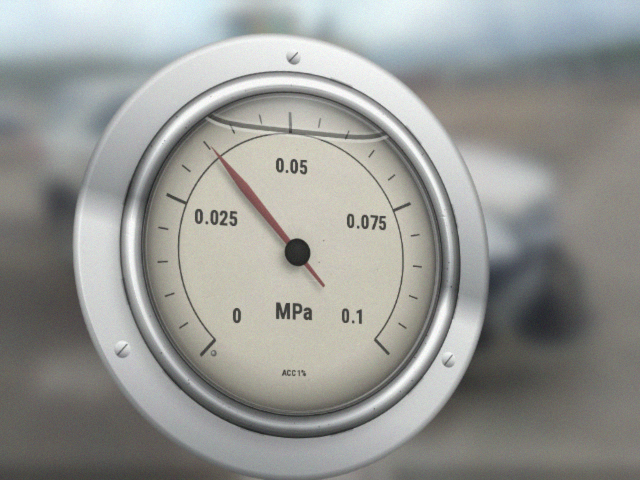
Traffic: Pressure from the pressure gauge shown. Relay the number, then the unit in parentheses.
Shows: 0.035 (MPa)
